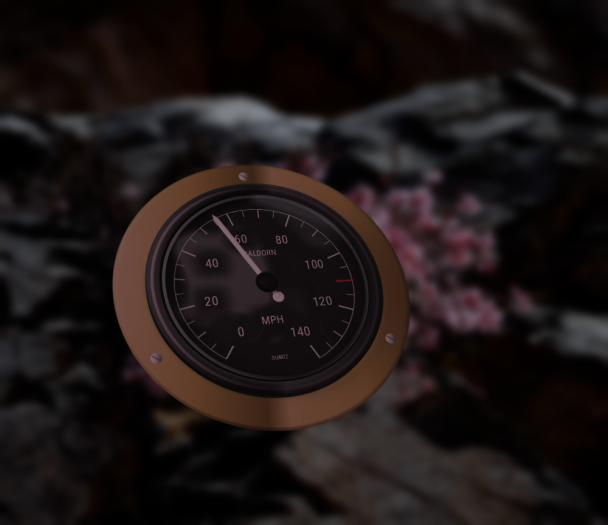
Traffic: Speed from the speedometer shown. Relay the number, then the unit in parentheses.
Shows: 55 (mph)
